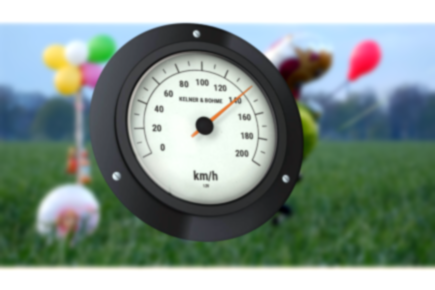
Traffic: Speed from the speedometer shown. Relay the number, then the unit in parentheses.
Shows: 140 (km/h)
